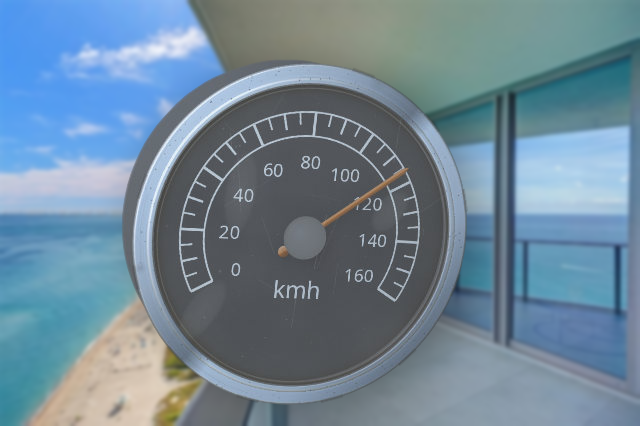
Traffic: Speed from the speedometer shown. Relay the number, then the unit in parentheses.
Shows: 115 (km/h)
